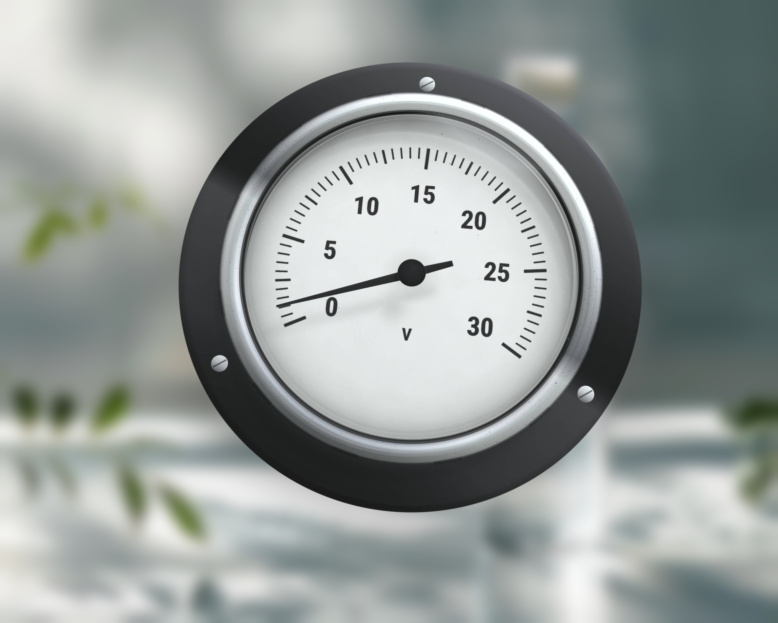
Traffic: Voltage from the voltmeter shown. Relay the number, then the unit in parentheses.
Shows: 1 (V)
